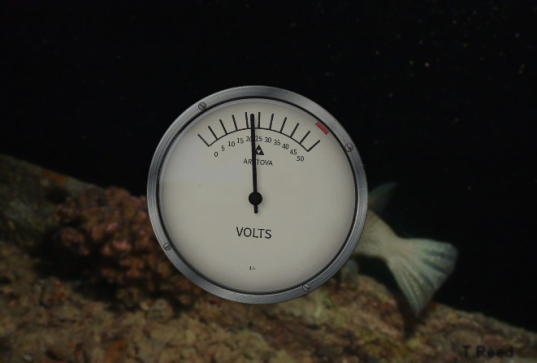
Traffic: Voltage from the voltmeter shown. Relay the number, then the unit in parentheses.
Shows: 22.5 (V)
